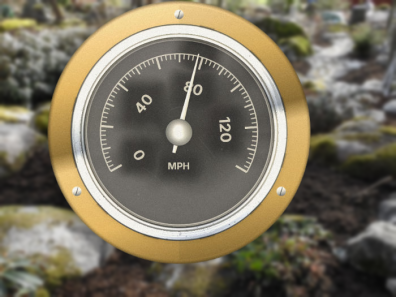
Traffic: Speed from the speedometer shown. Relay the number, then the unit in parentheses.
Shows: 78 (mph)
